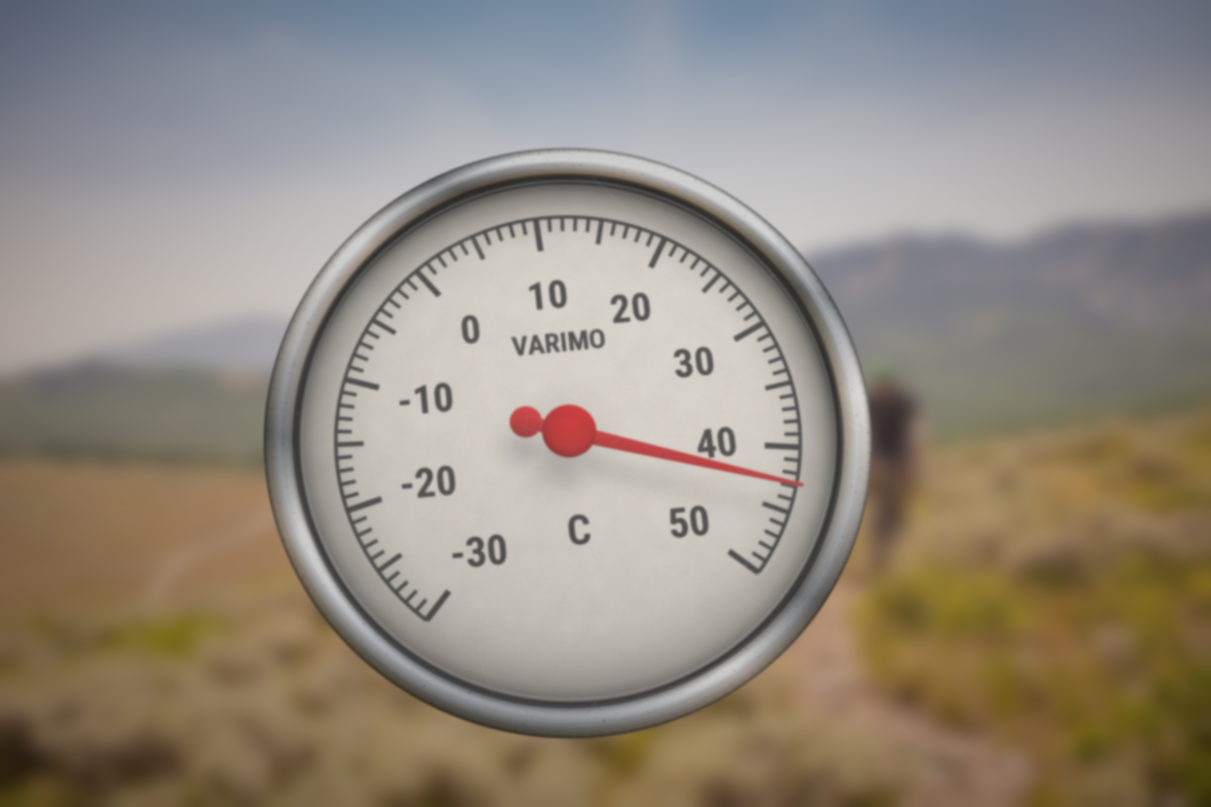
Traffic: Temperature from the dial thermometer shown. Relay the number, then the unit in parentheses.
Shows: 43 (°C)
